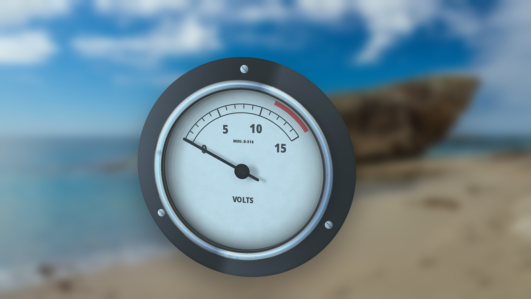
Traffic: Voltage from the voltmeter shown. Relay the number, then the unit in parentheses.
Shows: 0 (V)
